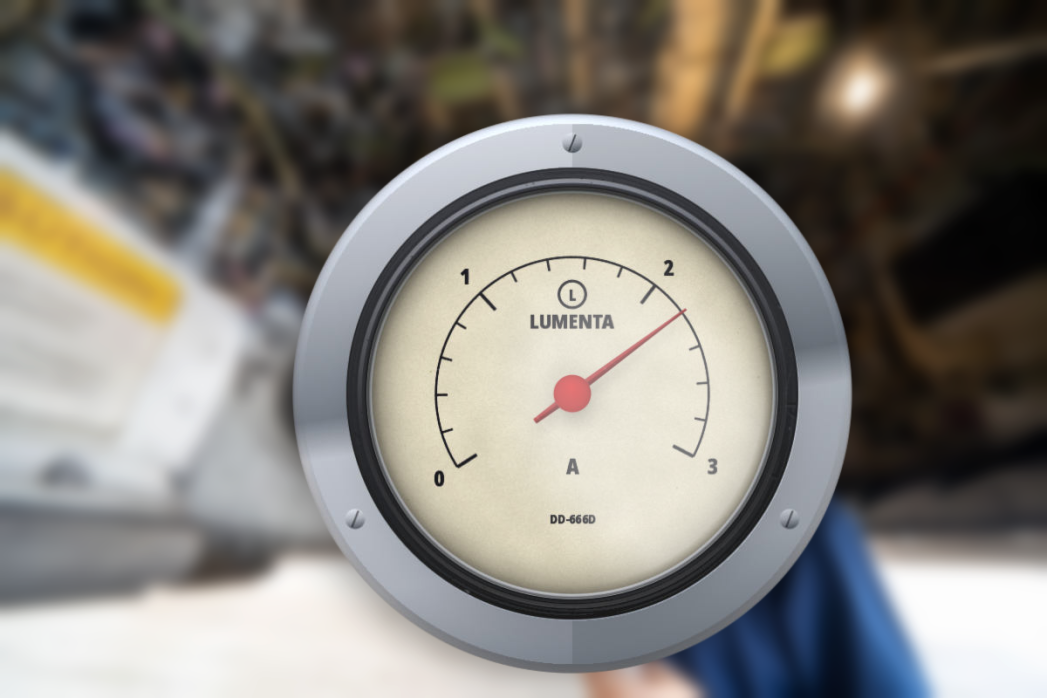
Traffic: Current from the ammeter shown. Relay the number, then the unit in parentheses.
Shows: 2.2 (A)
